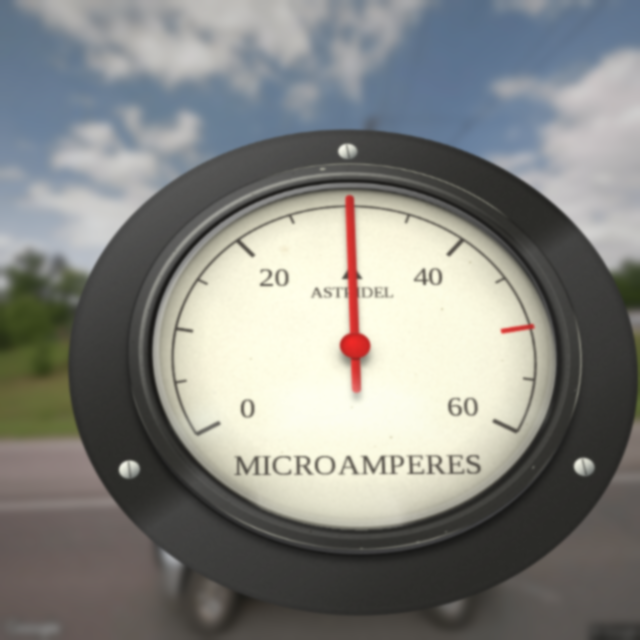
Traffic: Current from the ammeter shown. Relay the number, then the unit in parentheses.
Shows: 30 (µA)
